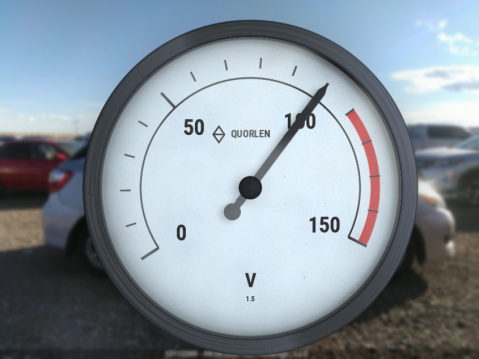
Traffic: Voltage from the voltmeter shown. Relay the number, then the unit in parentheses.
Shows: 100 (V)
